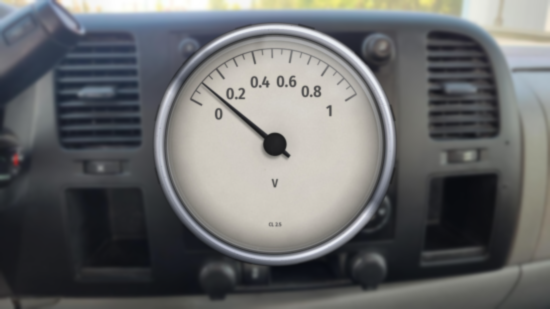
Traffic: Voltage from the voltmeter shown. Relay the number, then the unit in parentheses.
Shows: 0.1 (V)
